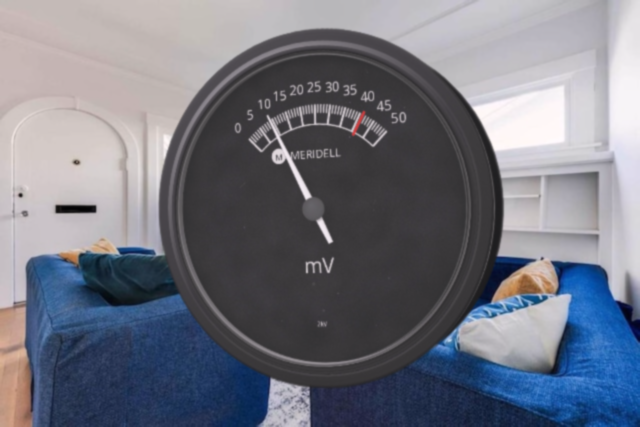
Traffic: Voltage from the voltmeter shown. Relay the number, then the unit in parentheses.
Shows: 10 (mV)
